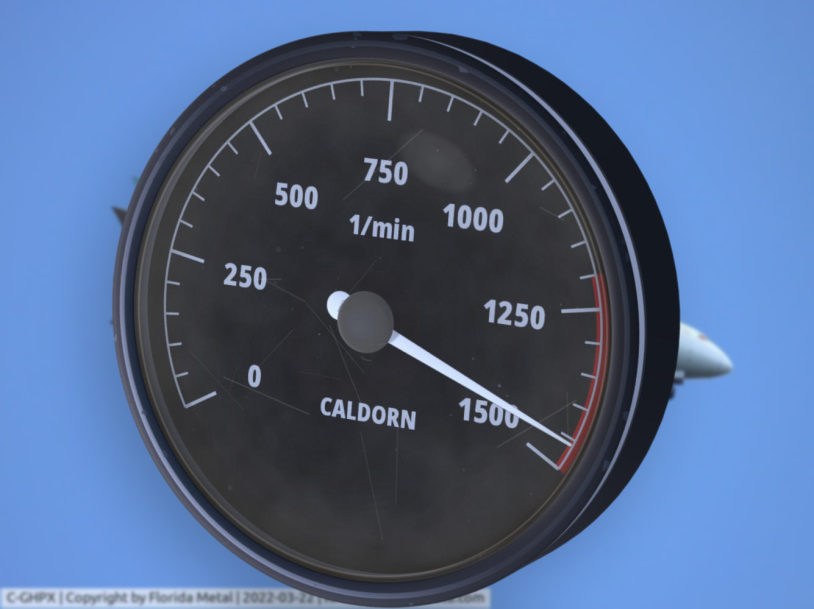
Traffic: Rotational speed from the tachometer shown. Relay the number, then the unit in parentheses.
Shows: 1450 (rpm)
